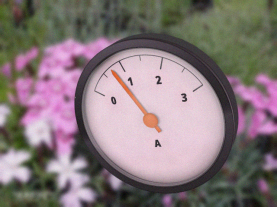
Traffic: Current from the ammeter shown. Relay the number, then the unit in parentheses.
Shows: 0.75 (A)
